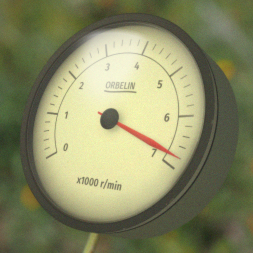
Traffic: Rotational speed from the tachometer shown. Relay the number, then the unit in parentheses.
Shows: 6800 (rpm)
